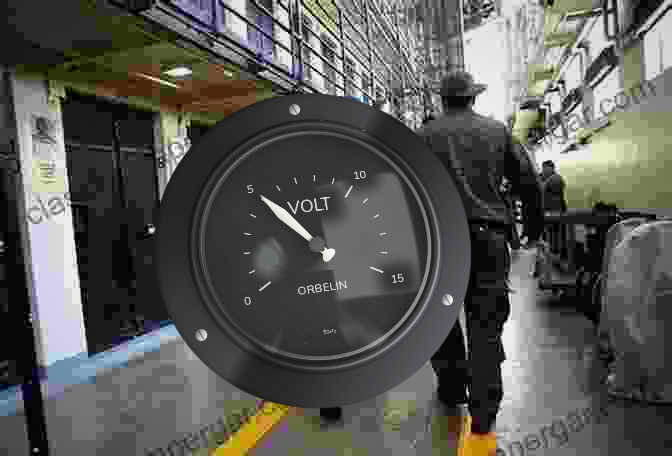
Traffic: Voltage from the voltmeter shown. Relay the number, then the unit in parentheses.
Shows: 5 (V)
